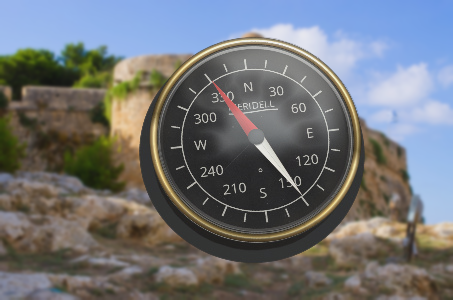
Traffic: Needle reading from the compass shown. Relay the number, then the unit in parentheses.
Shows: 330 (°)
